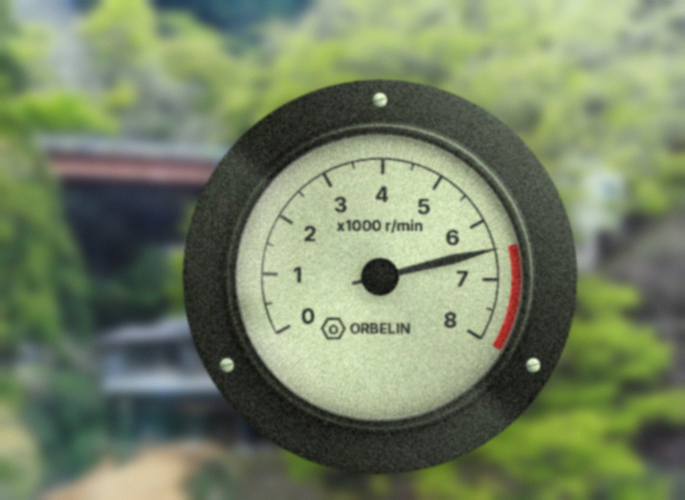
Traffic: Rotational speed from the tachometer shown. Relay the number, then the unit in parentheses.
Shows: 6500 (rpm)
